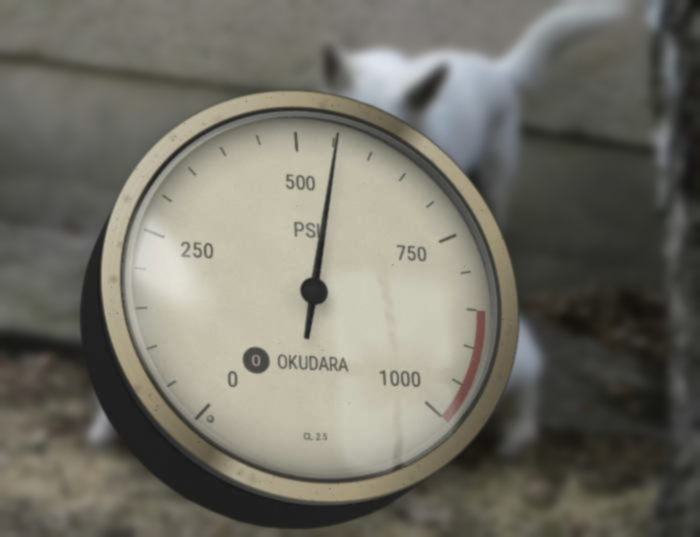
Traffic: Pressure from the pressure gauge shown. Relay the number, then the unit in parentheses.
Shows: 550 (psi)
